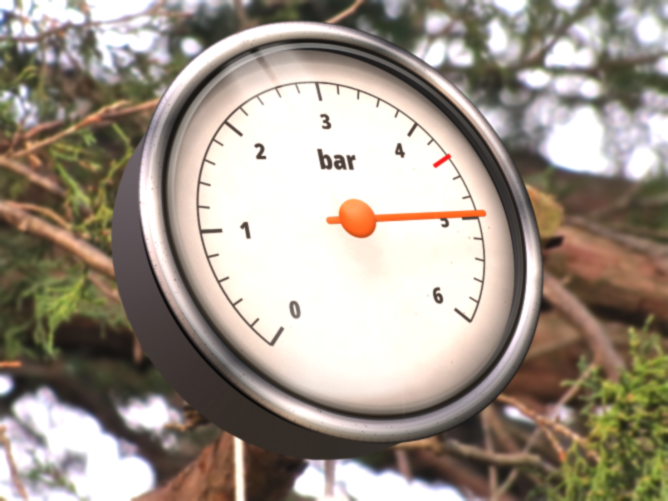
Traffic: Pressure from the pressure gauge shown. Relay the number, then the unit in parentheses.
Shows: 5 (bar)
